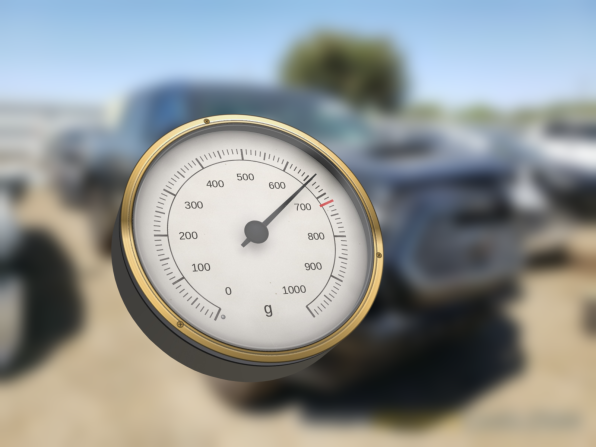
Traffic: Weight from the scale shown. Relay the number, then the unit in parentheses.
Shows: 660 (g)
